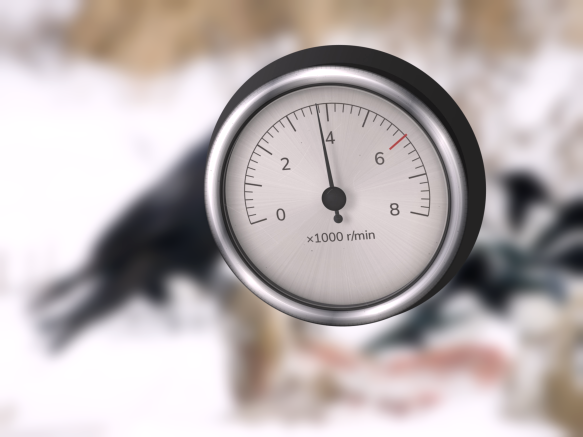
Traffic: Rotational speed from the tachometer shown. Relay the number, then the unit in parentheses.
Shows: 3800 (rpm)
